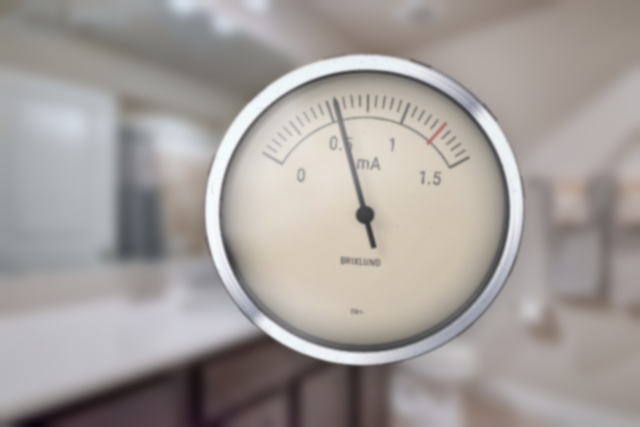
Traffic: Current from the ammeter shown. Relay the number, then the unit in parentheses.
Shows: 0.55 (mA)
